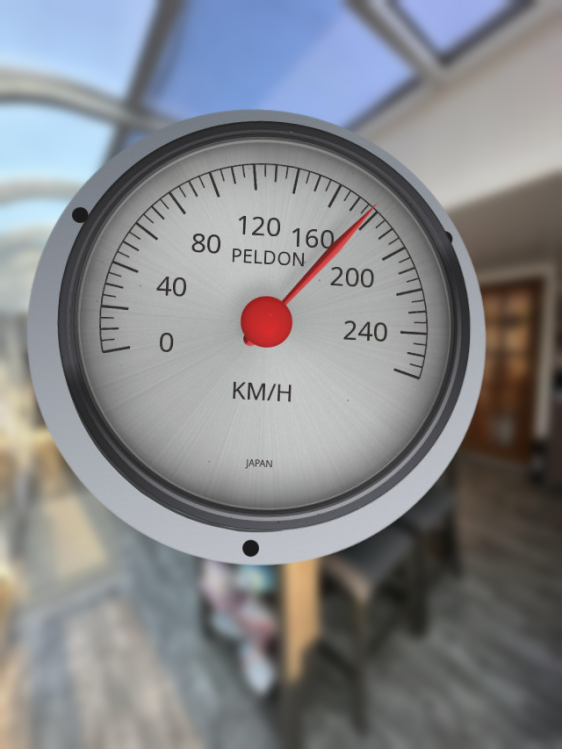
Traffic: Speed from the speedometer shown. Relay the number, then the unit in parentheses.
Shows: 177.5 (km/h)
